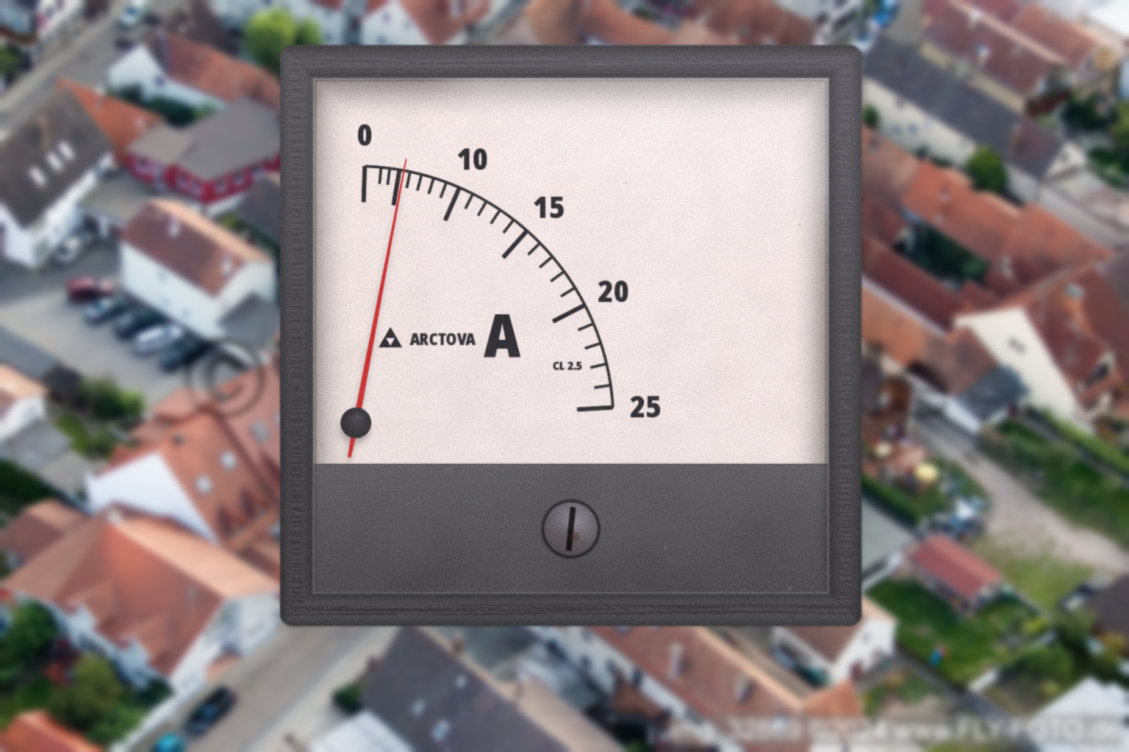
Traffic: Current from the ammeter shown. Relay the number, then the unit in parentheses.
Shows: 5.5 (A)
